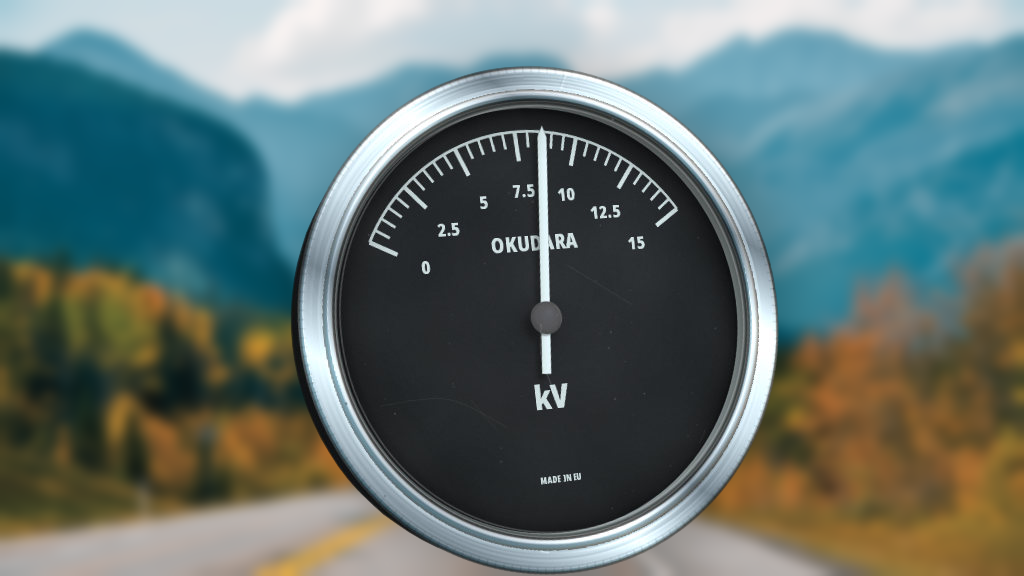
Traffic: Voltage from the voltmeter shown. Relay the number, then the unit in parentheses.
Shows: 8.5 (kV)
